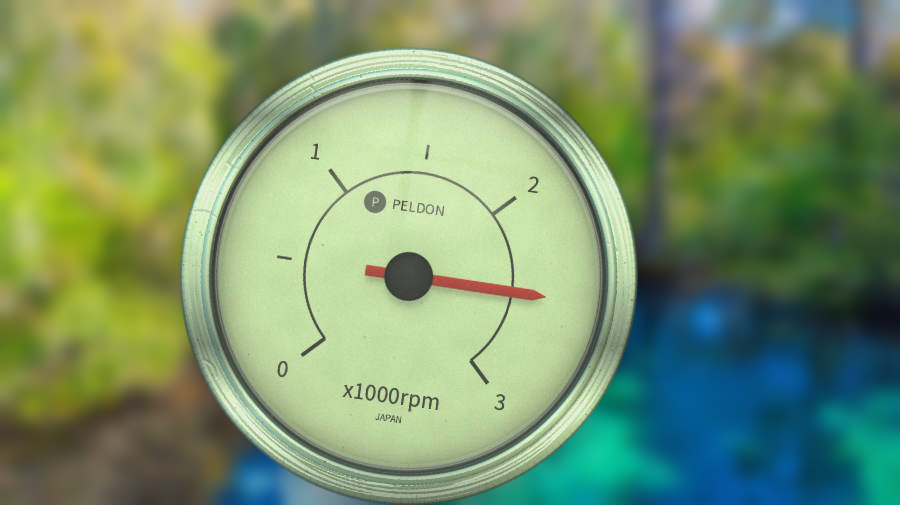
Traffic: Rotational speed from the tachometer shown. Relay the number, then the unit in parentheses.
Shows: 2500 (rpm)
